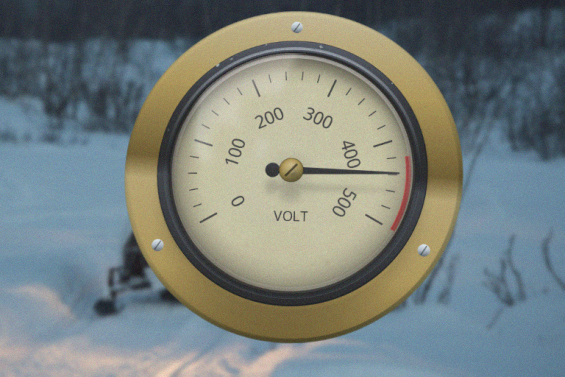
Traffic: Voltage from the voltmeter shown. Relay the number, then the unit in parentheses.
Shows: 440 (V)
